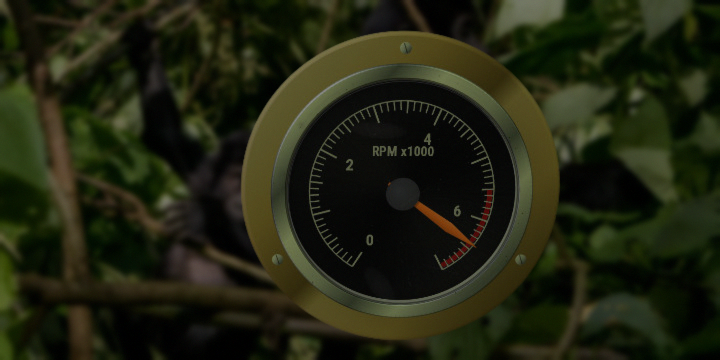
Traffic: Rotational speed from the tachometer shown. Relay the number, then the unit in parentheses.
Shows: 6400 (rpm)
